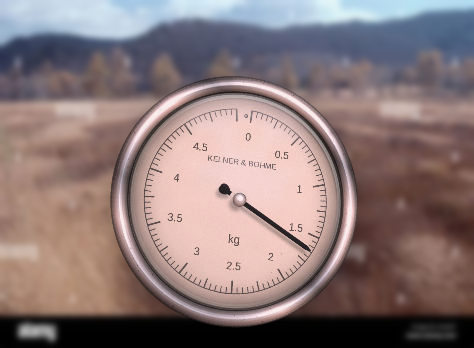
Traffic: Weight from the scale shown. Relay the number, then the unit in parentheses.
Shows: 1.65 (kg)
